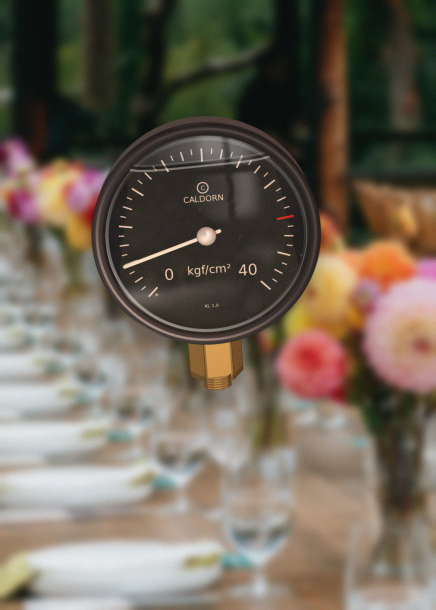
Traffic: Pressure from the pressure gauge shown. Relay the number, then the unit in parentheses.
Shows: 4 (kg/cm²)
